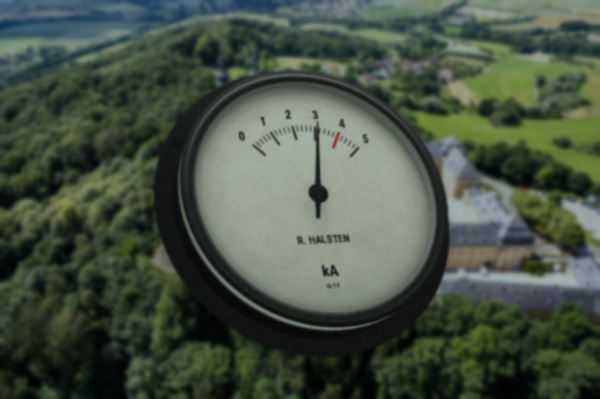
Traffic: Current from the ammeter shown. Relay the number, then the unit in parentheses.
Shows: 3 (kA)
